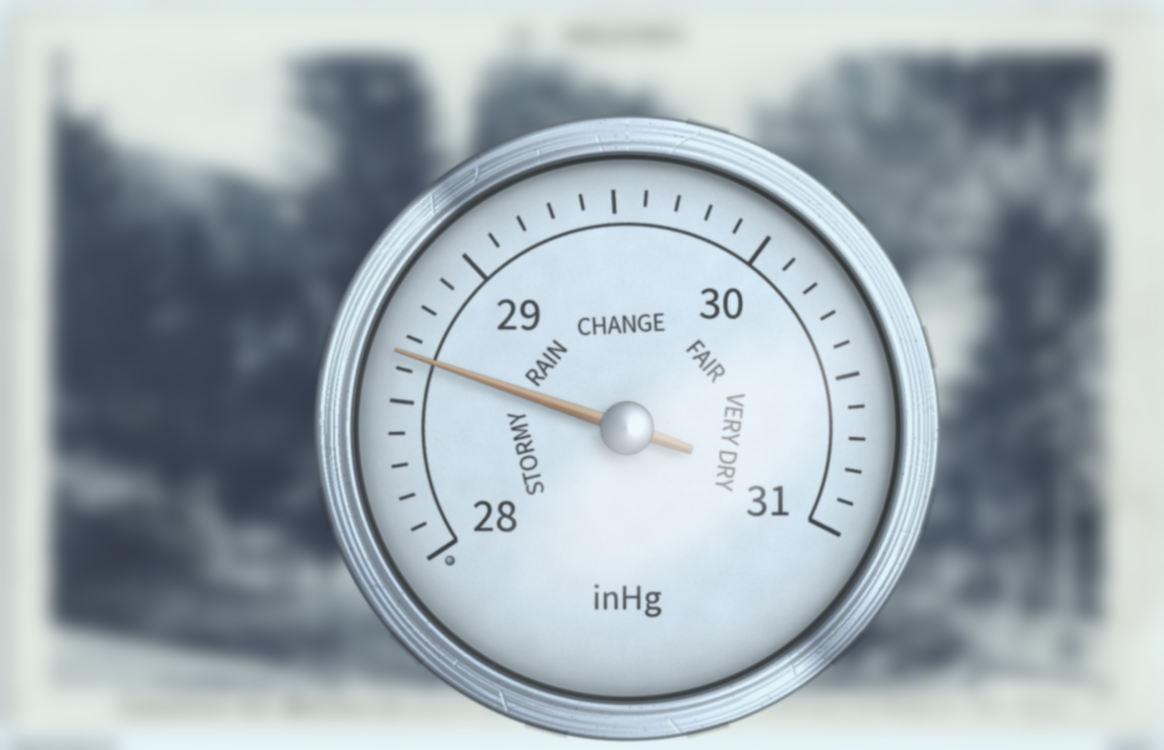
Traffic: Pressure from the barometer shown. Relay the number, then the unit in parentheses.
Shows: 28.65 (inHg)
